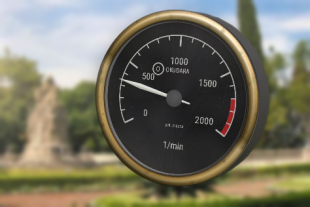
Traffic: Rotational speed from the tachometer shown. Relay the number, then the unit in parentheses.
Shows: 350 (rpm)
